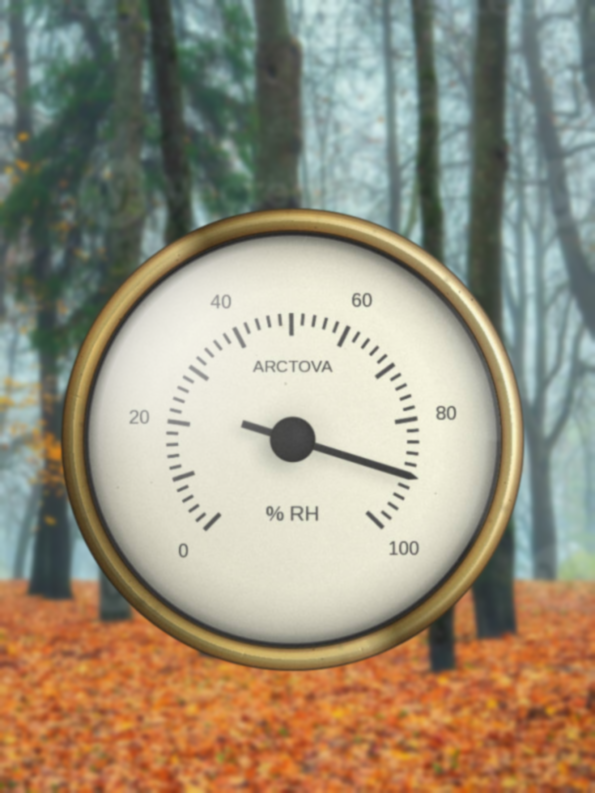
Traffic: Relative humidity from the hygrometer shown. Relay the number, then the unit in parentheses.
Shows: 90 (%)
